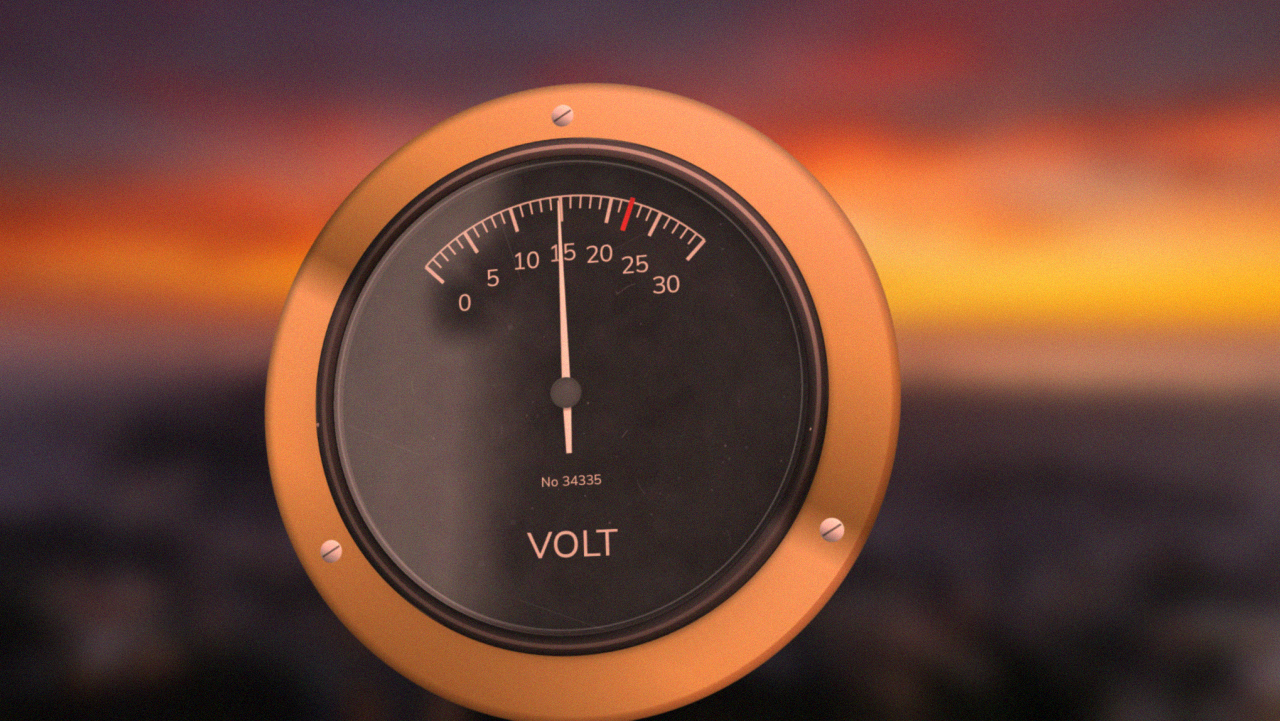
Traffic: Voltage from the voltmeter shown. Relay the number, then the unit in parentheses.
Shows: 15 (V)
